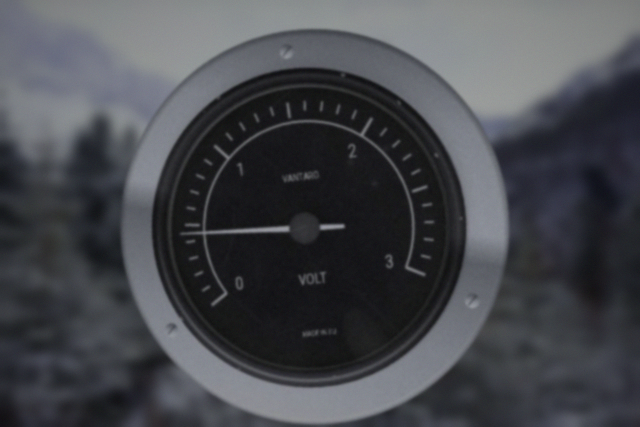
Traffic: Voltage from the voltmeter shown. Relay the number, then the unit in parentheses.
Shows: 0.45 (V)
